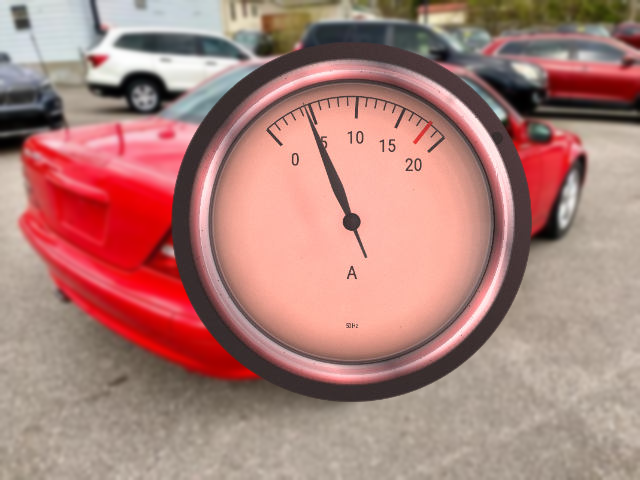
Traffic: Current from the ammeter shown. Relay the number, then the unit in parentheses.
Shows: 4.5 (A)
